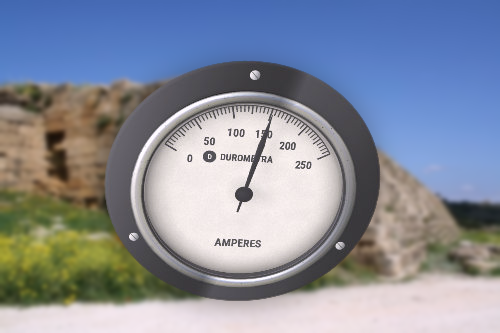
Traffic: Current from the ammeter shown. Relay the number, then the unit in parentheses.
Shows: 150 (A)
